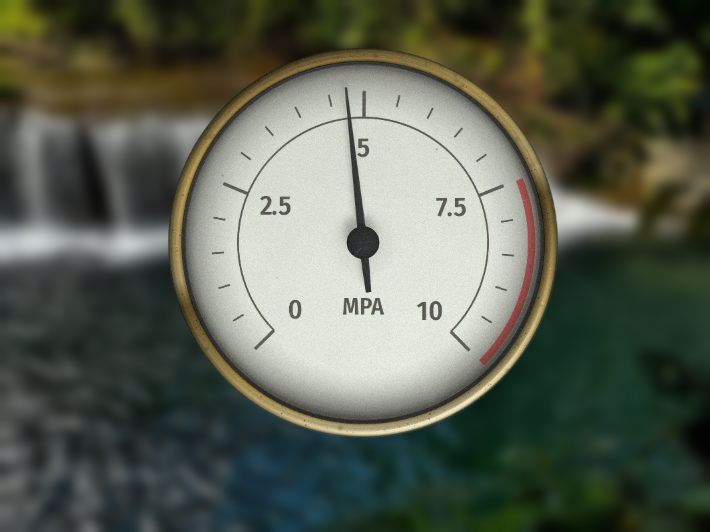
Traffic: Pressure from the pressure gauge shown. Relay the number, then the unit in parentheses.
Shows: 4.75 (MPa)
